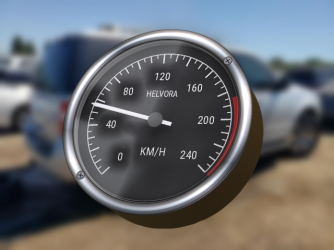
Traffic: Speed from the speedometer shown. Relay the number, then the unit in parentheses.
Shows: 55 (km/h)
